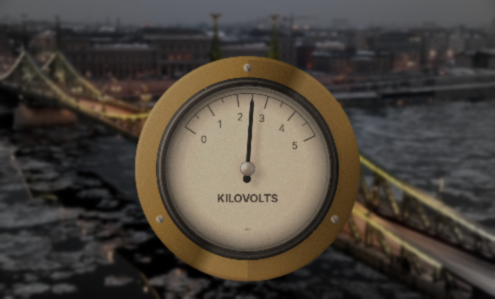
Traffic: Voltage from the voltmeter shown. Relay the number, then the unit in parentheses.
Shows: 2.5 (kV)
